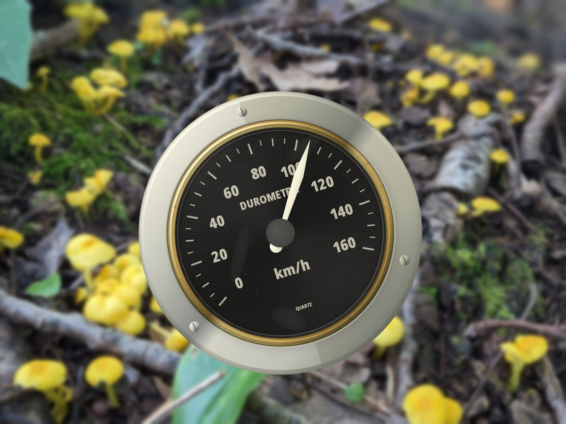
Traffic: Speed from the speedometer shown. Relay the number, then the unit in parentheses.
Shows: 105 (km/h)
